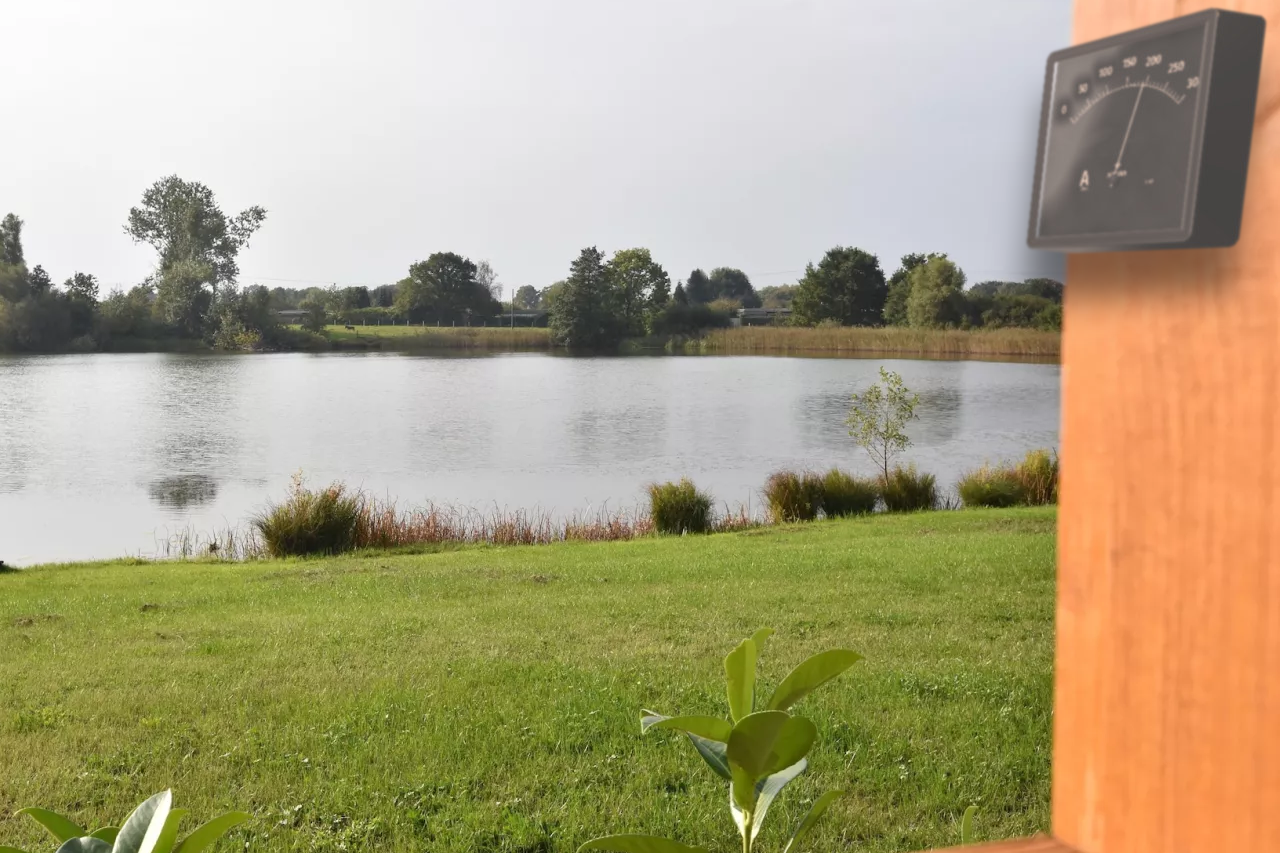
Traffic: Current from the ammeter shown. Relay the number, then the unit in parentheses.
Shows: 200 (A)
